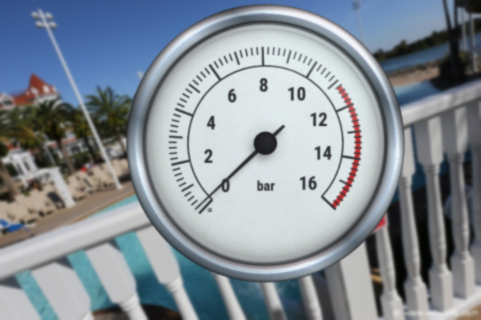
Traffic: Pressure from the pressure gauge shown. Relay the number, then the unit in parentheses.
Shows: 0.2 (bar)
